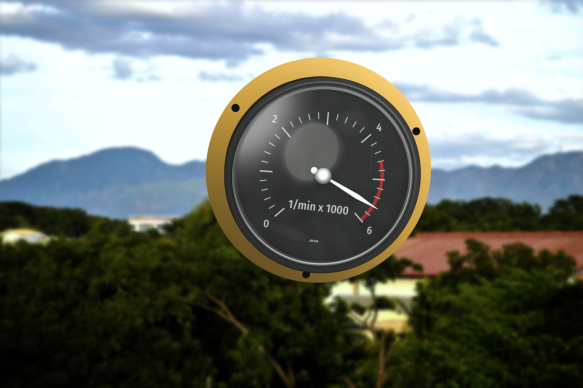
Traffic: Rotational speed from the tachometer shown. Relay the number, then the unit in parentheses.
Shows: 5600 (rpm)
